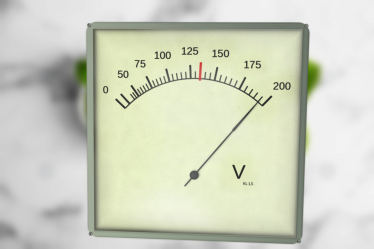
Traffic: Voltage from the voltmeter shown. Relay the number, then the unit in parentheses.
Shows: 195 (V)
